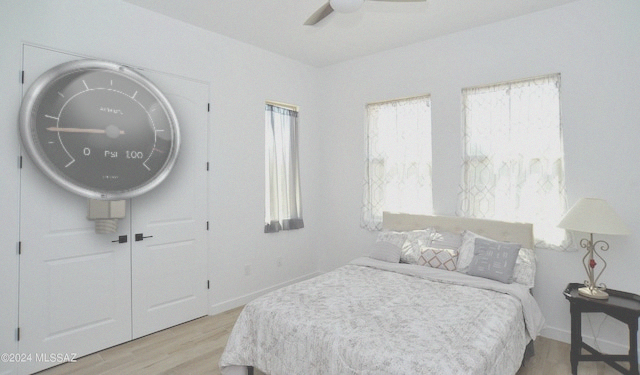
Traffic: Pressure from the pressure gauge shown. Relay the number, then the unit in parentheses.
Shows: 15 (psi)
